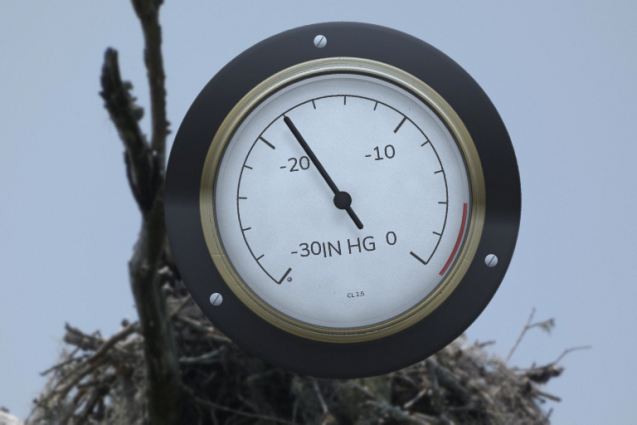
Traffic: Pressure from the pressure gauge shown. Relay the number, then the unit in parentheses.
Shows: -18 (inHg)
